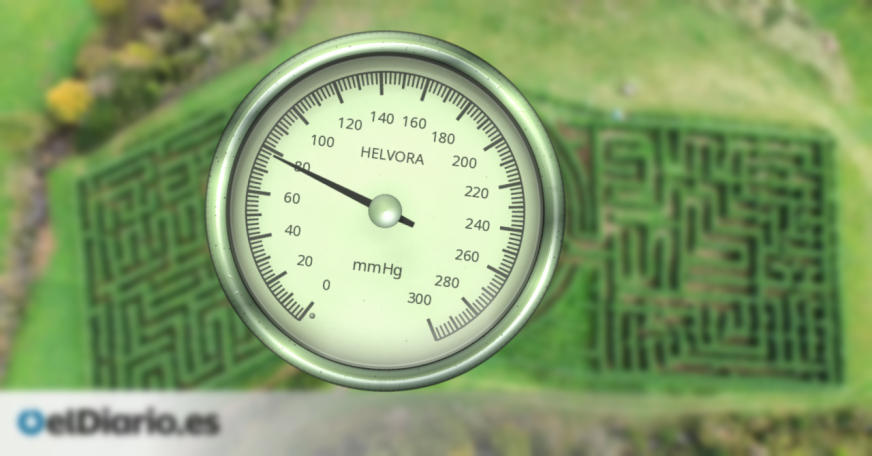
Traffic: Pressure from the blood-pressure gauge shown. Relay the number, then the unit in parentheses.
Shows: 78 (mmHg)
